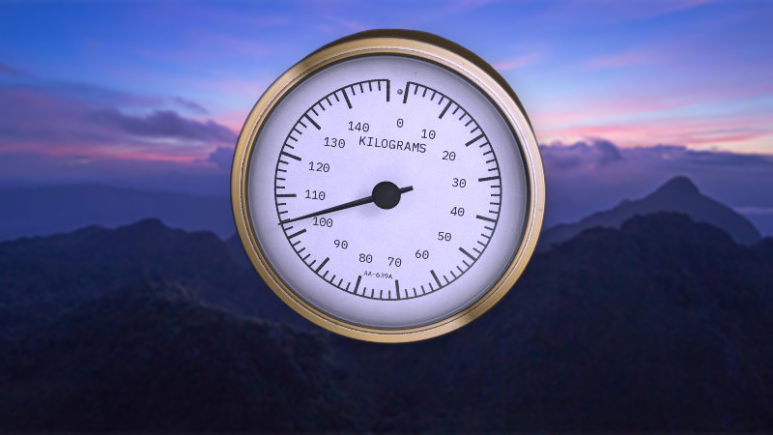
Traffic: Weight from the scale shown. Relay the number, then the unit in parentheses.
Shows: 104 (kg)
